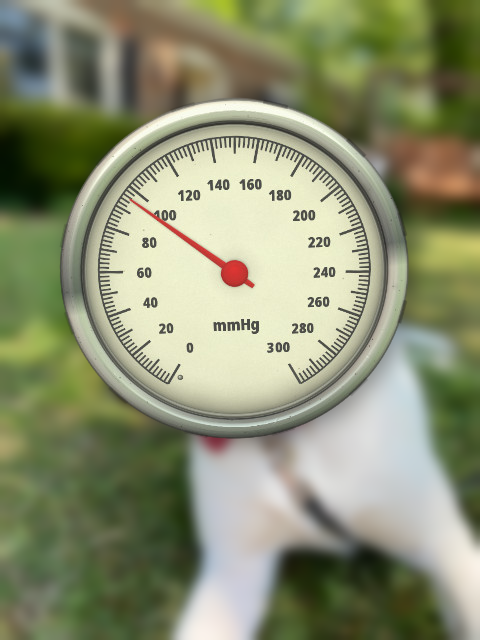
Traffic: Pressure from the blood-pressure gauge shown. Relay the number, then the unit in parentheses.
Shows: 96 (mmHg)
